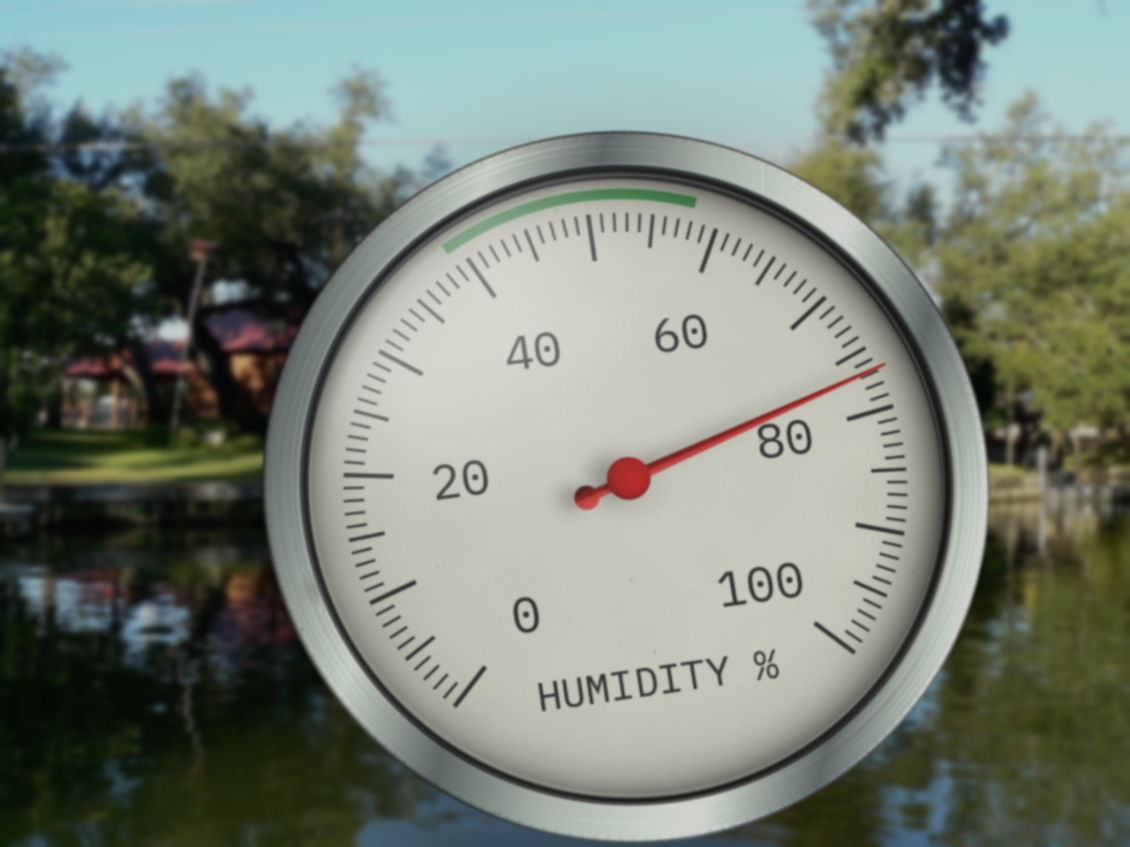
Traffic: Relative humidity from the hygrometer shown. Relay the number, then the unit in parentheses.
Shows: 77 (%)
